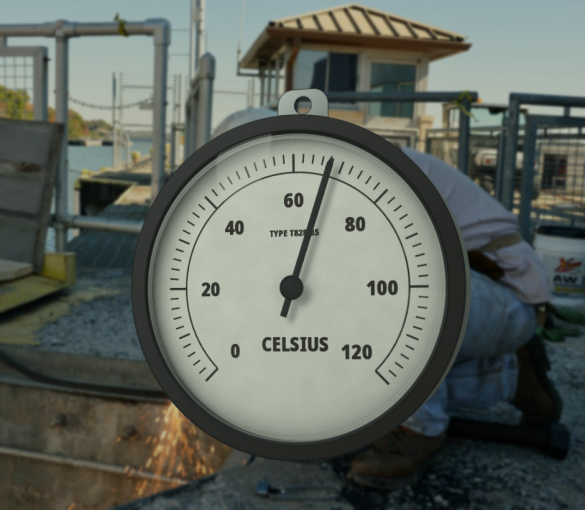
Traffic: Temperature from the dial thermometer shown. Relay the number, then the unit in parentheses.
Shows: 68 (°C)
